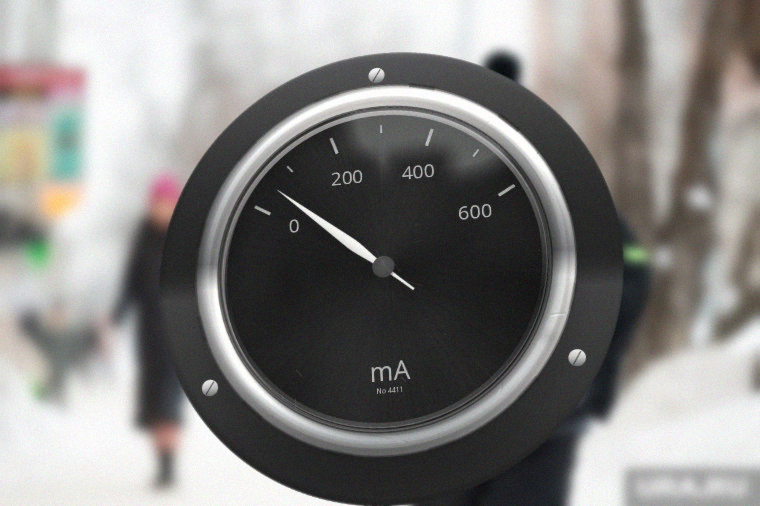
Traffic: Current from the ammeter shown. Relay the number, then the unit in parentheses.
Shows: 50 (mA)
